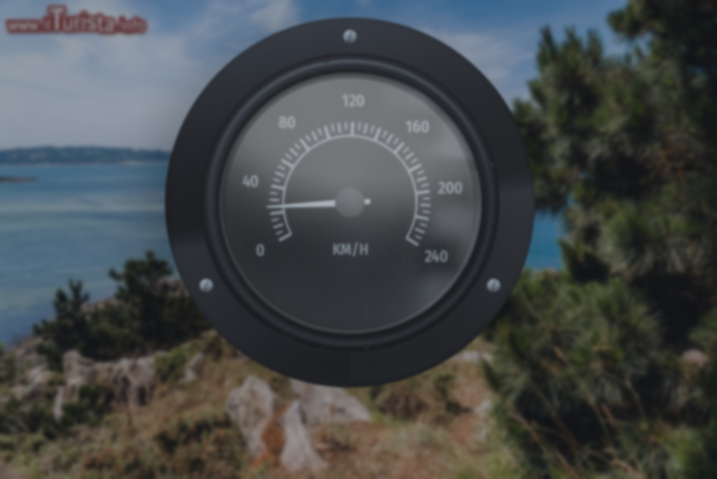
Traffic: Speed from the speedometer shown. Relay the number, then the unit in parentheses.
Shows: 25 (km/h)
